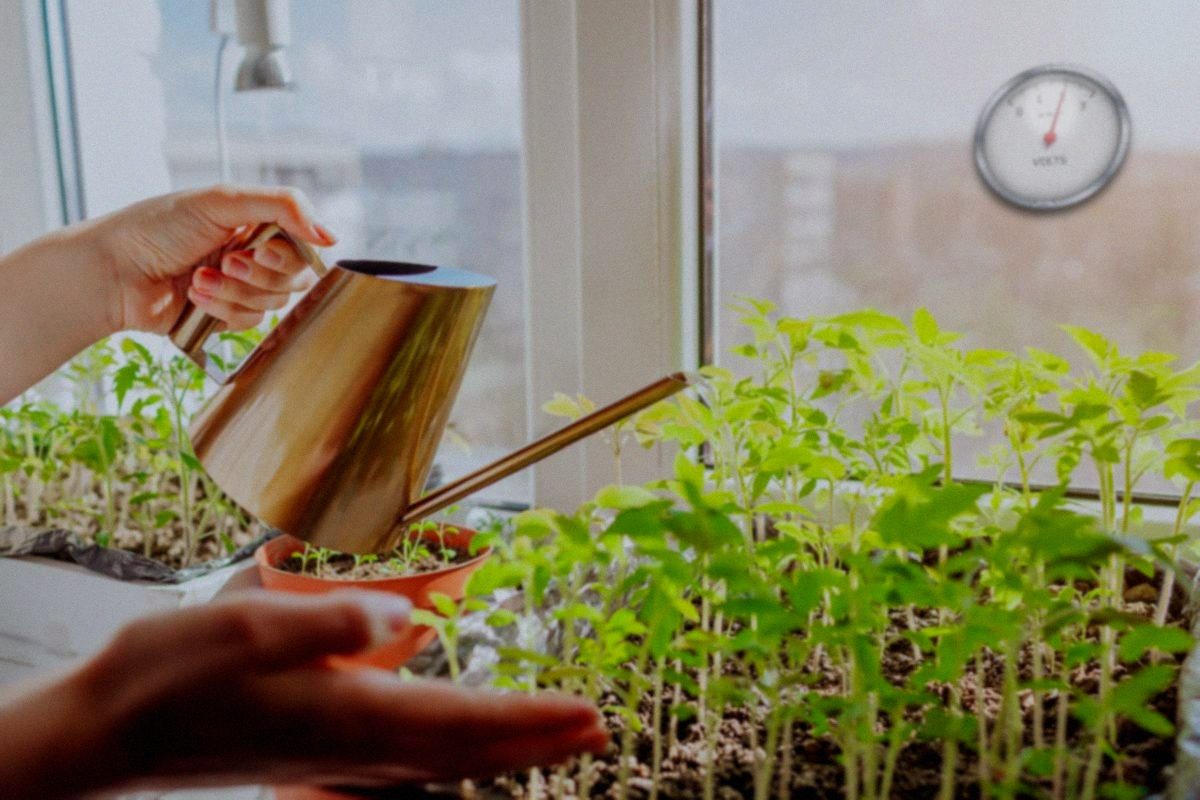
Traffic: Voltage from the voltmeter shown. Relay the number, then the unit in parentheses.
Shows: 2 (V)
